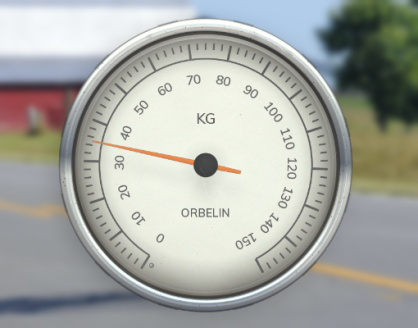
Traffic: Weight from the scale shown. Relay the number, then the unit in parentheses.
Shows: 35 (kg)
